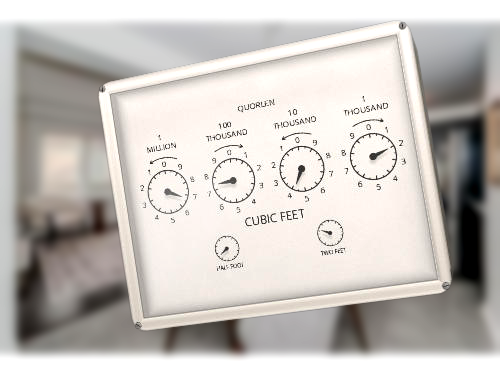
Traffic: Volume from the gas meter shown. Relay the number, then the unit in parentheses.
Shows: 674200 (ft³)
